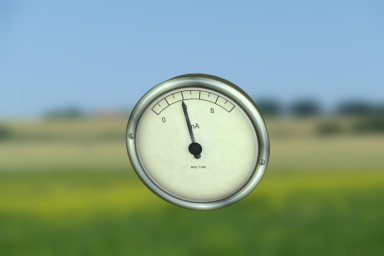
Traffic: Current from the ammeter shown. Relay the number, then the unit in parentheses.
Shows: 4 (mA)
